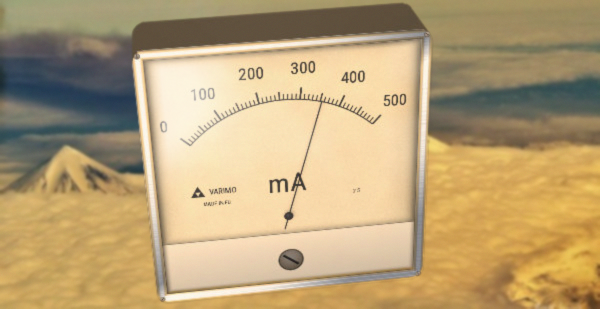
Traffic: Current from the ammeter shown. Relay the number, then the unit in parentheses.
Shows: 350 (mA)
